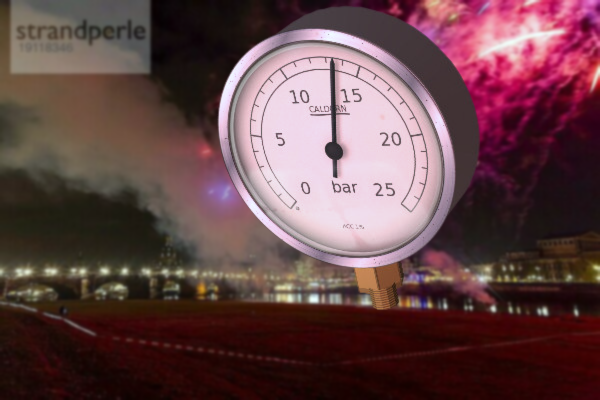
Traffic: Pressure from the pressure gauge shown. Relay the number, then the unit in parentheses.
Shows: 13.5 (bar)
